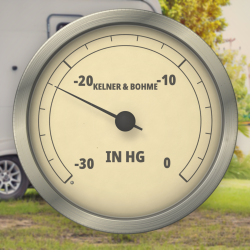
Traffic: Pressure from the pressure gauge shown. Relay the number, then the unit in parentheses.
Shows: -22 (inHg)
